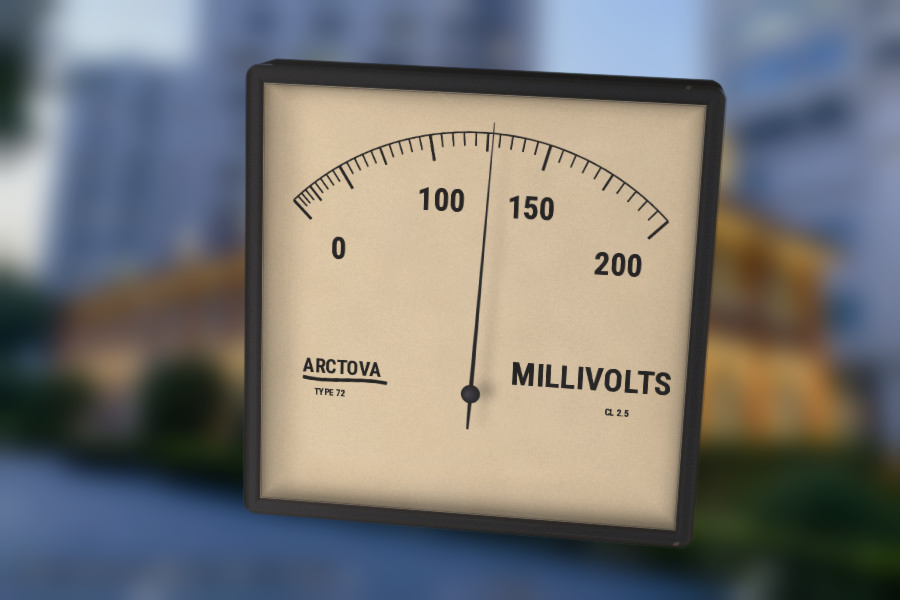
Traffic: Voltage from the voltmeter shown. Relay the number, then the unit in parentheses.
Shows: 127.5 (mV)
